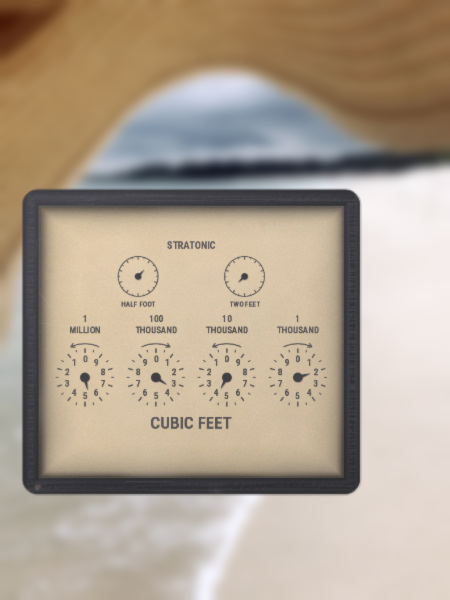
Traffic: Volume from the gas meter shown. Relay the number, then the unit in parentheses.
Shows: 534200 (ft³)
